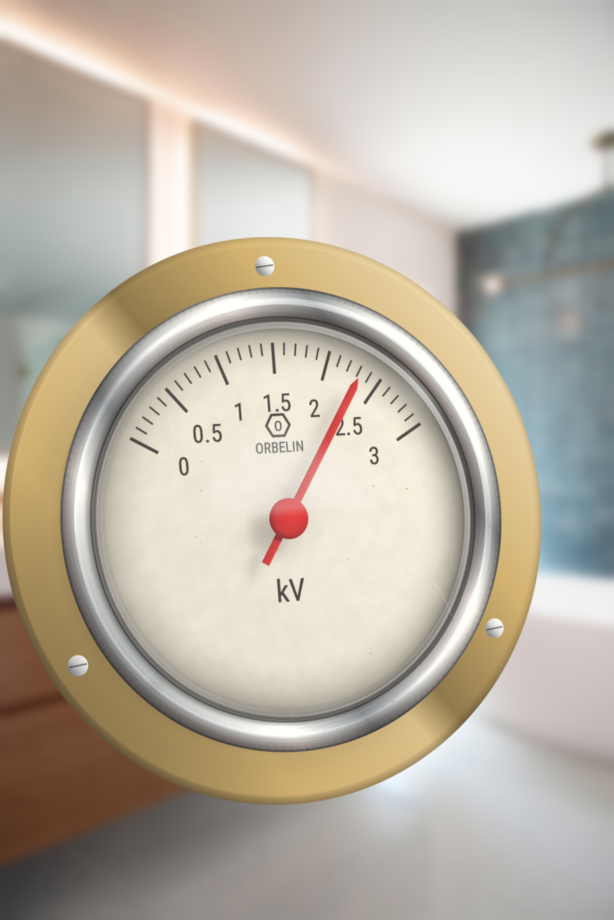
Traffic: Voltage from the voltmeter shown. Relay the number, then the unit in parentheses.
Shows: 2.3 (kV)
